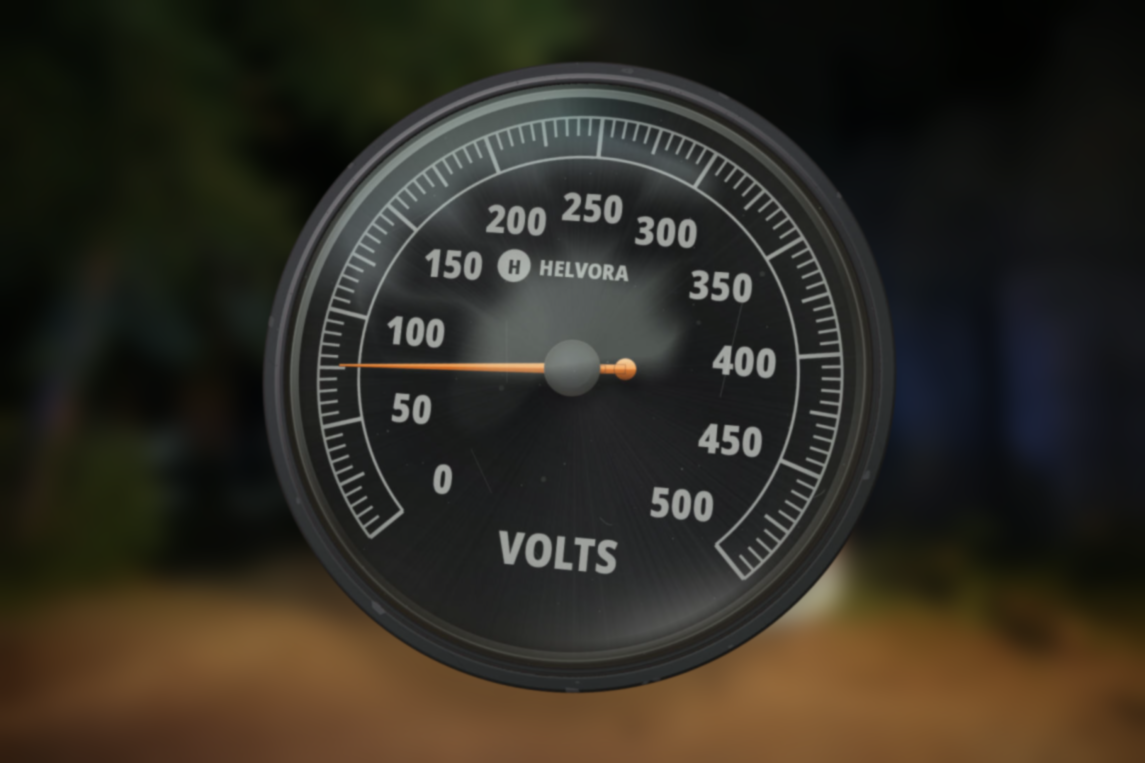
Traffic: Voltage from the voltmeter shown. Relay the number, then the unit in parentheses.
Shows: 75 (V)
